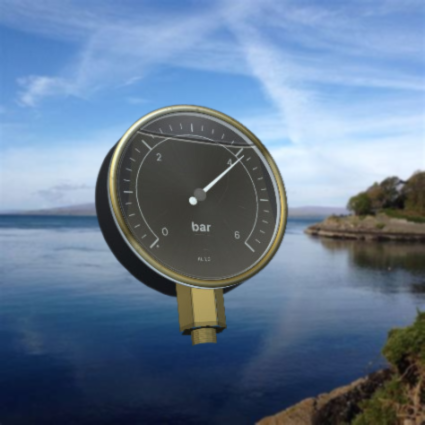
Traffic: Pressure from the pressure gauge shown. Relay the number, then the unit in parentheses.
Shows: 4.1 (bar)
